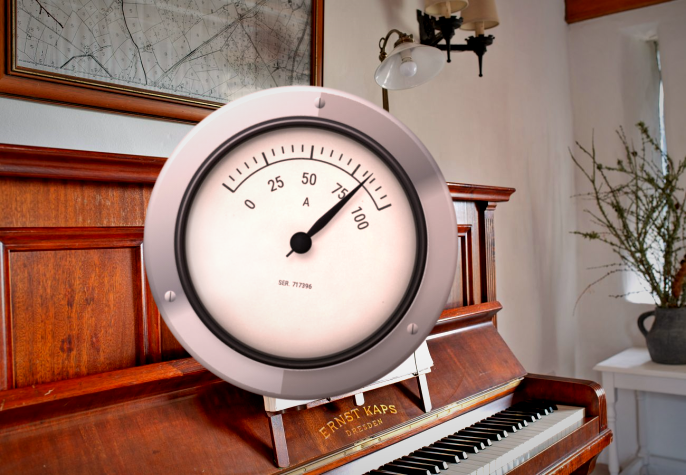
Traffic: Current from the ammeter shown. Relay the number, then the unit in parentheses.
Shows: 82.5 (A)
